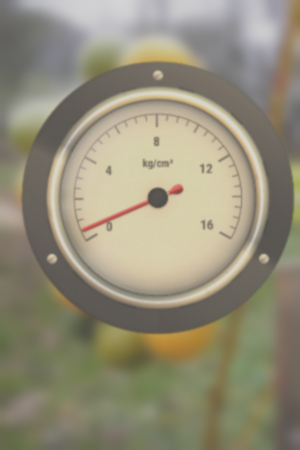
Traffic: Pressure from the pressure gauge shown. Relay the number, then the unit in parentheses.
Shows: 0.5 (kg/cm²)
